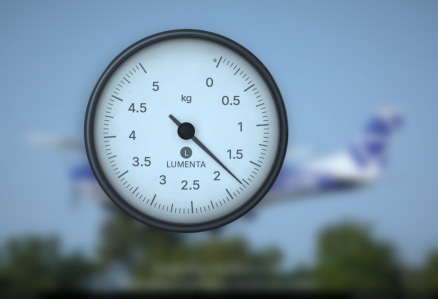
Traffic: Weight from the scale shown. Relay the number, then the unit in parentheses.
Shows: 1.8 (kg)
